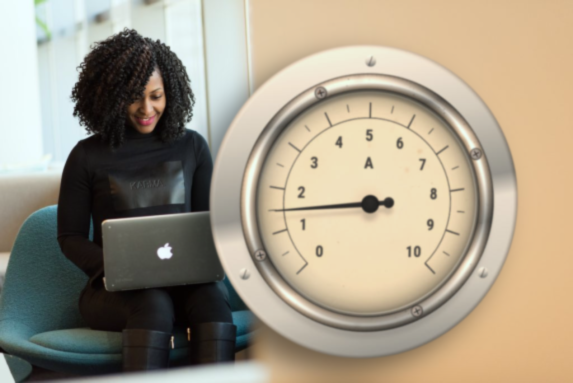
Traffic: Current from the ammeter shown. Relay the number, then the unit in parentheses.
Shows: 1.5 (A)
